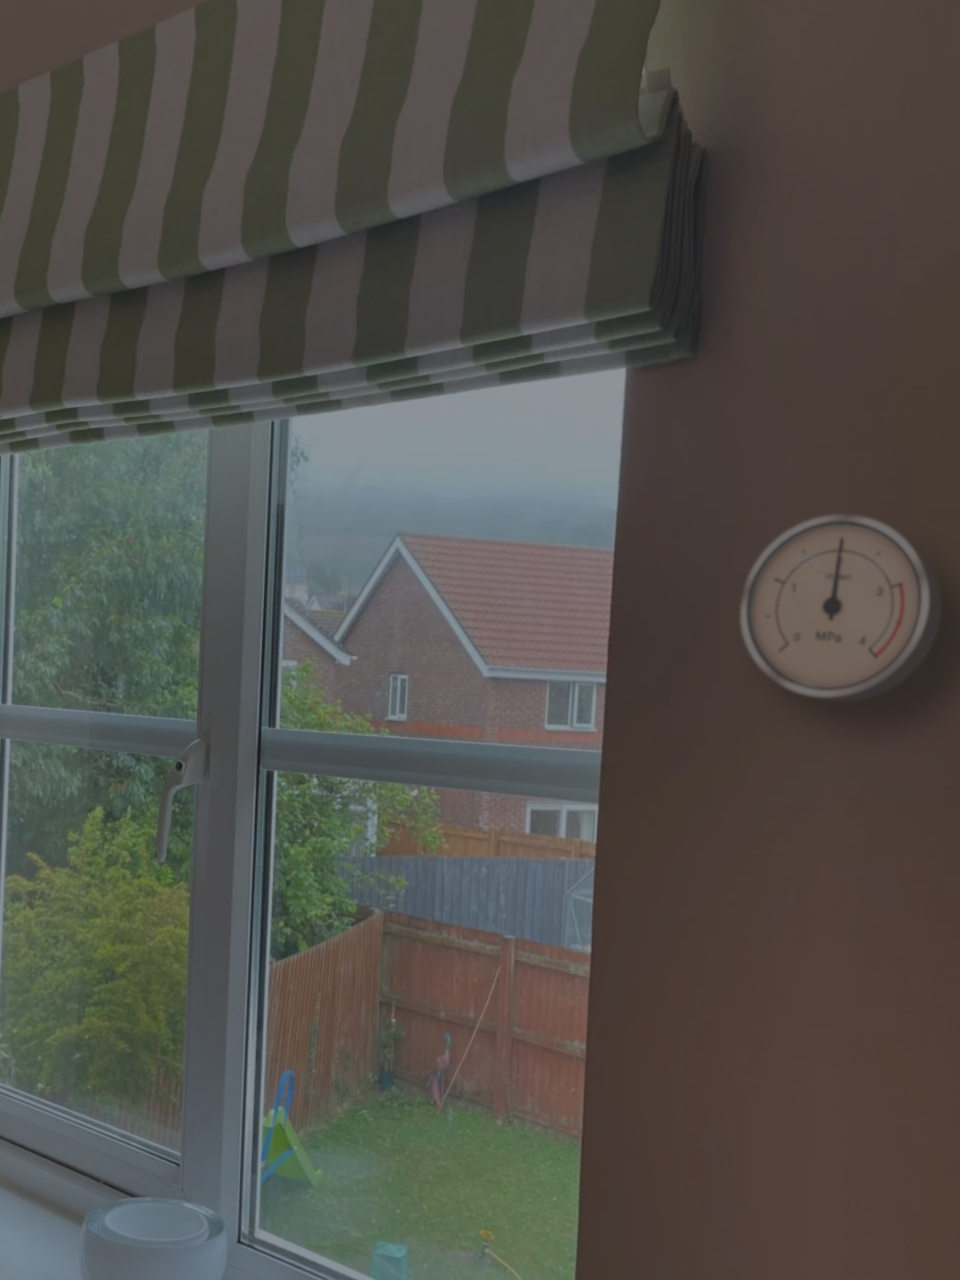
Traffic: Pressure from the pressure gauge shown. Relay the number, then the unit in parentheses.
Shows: 2 (MPa)
